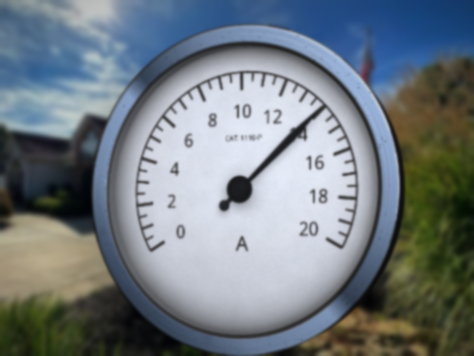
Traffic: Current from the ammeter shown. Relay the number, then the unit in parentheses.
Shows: 14 (A)
